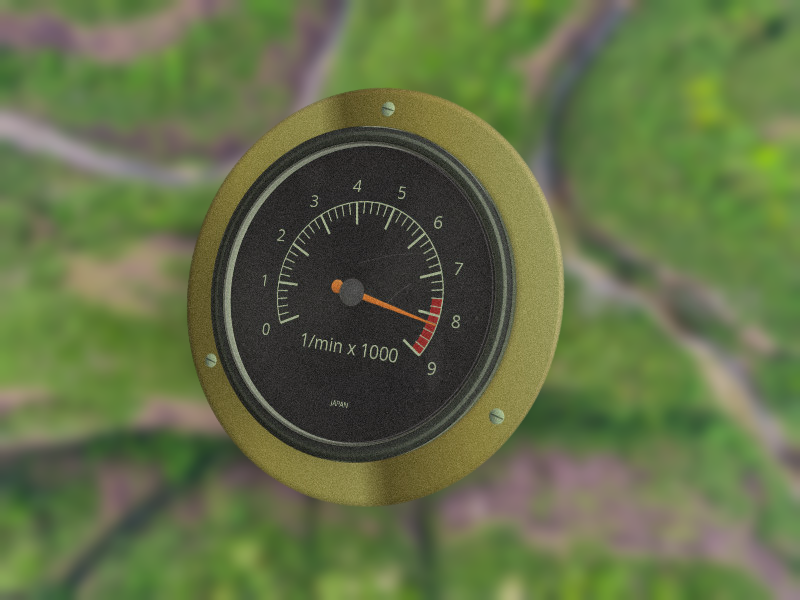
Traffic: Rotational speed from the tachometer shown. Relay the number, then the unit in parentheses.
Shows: 8200 (rpm)
